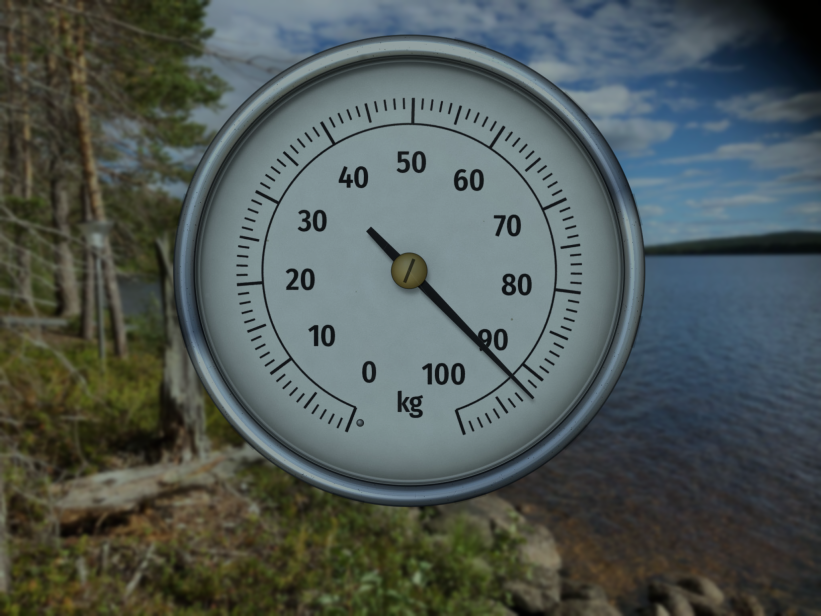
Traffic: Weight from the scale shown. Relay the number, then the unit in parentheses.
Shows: 92 (kg)
